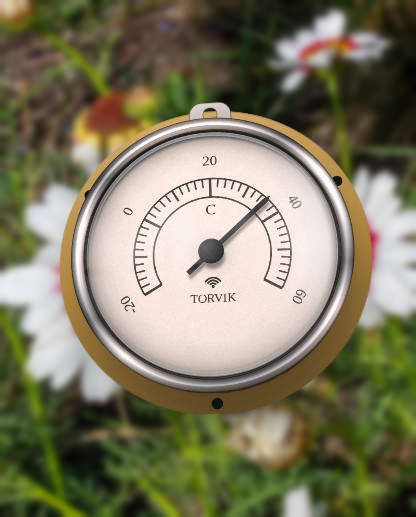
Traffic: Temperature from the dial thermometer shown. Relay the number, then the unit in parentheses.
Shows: 36 (°C)
